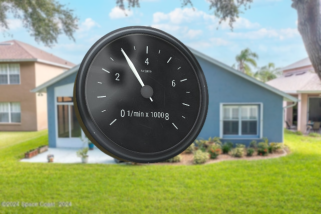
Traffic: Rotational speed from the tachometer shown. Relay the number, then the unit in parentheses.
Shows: 3000 (rpm)
